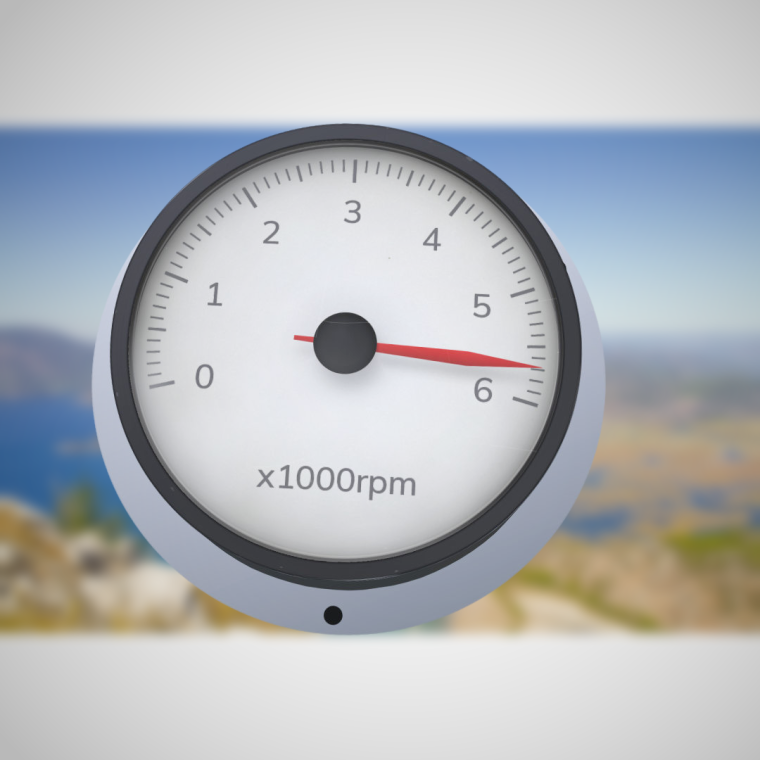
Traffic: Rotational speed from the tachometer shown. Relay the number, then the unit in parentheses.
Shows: 5700 (rpm)
